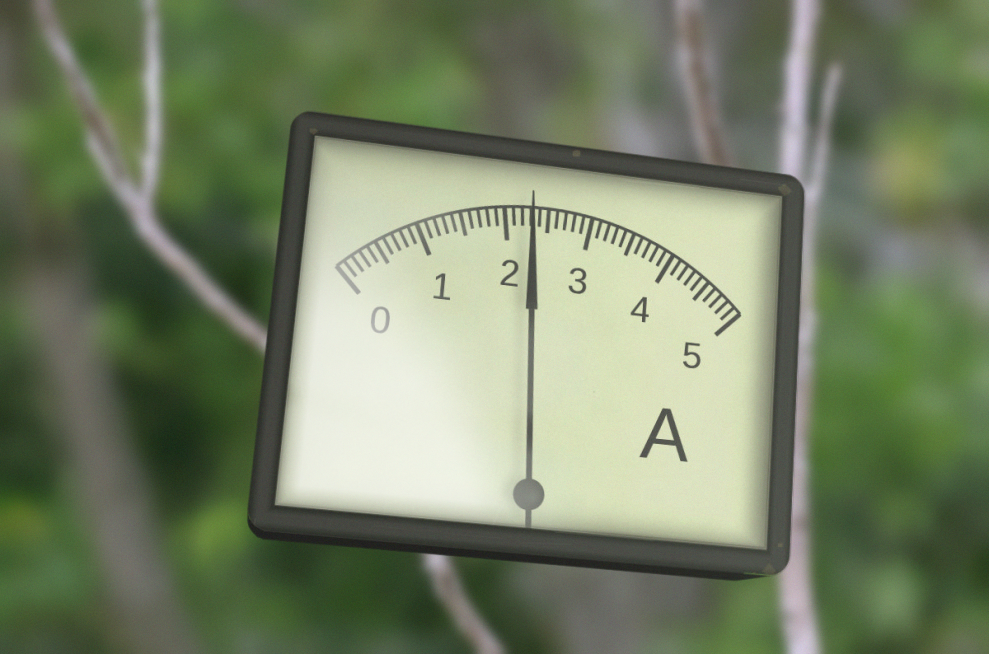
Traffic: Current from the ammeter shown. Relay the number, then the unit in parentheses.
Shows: 2.3 (A)
